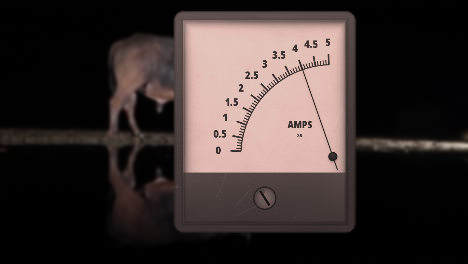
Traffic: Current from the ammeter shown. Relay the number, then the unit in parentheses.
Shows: 4 (A)
